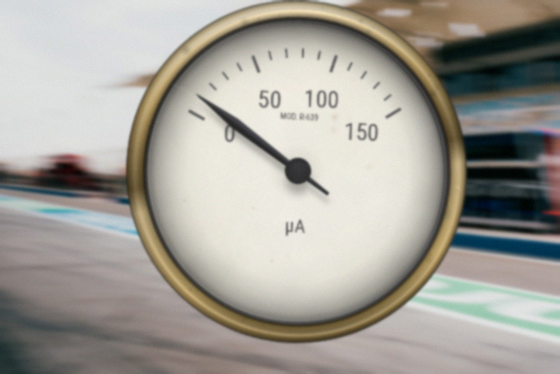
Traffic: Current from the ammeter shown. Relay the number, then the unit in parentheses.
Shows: 10 (µA)
